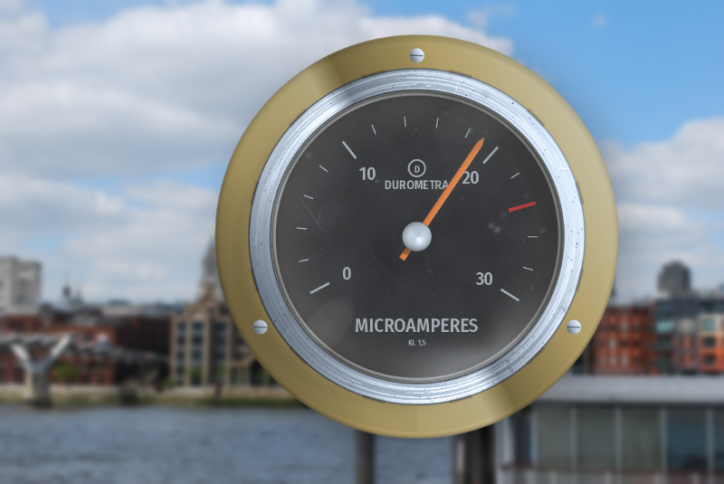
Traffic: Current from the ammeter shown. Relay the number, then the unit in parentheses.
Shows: 19 (µA)
